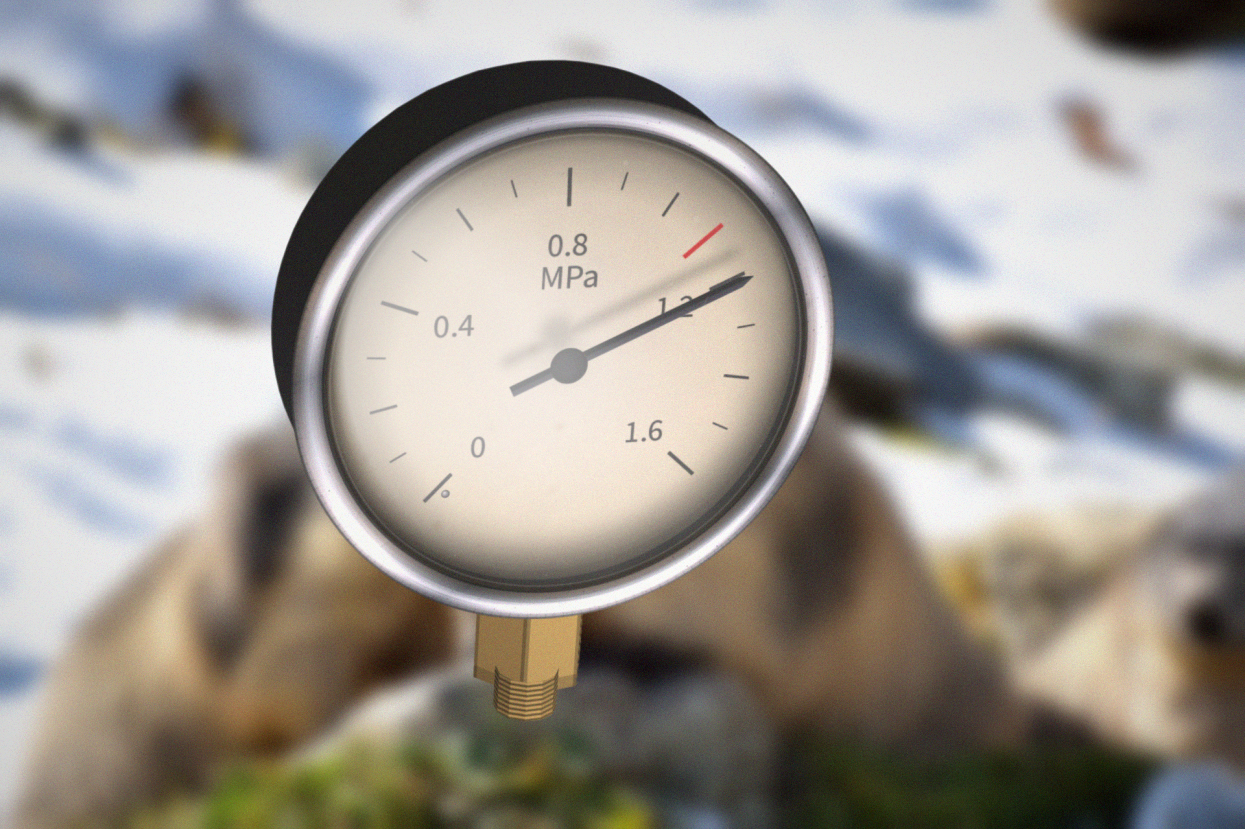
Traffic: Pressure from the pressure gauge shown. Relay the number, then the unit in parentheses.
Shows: 1.2 (MPa)
